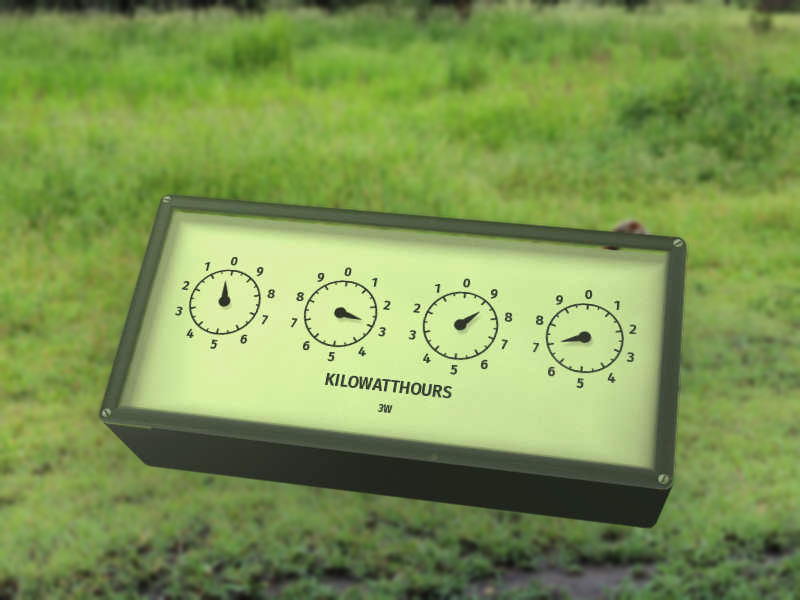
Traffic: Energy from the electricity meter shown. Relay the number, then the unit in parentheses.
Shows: 287 (kWh)
